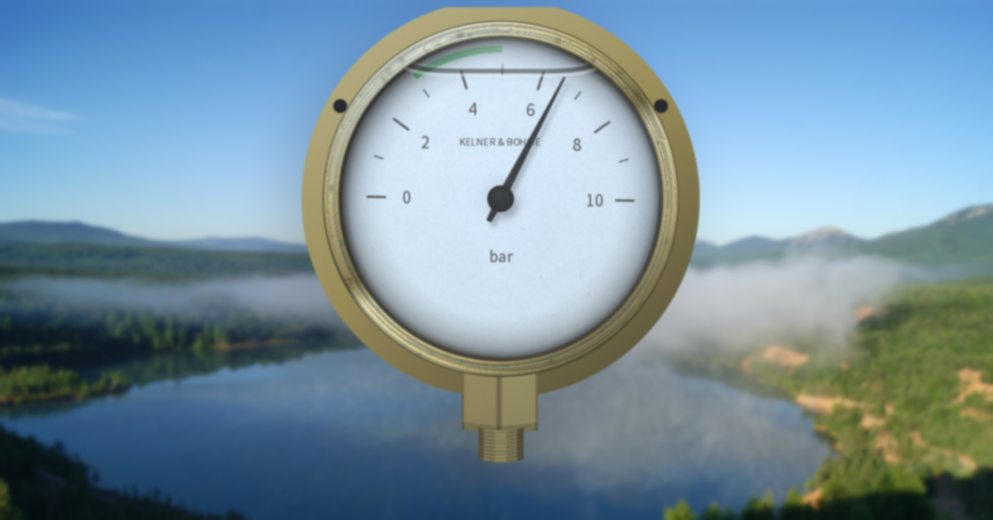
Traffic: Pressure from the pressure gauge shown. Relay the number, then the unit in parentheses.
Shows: 6.5 (bar)
